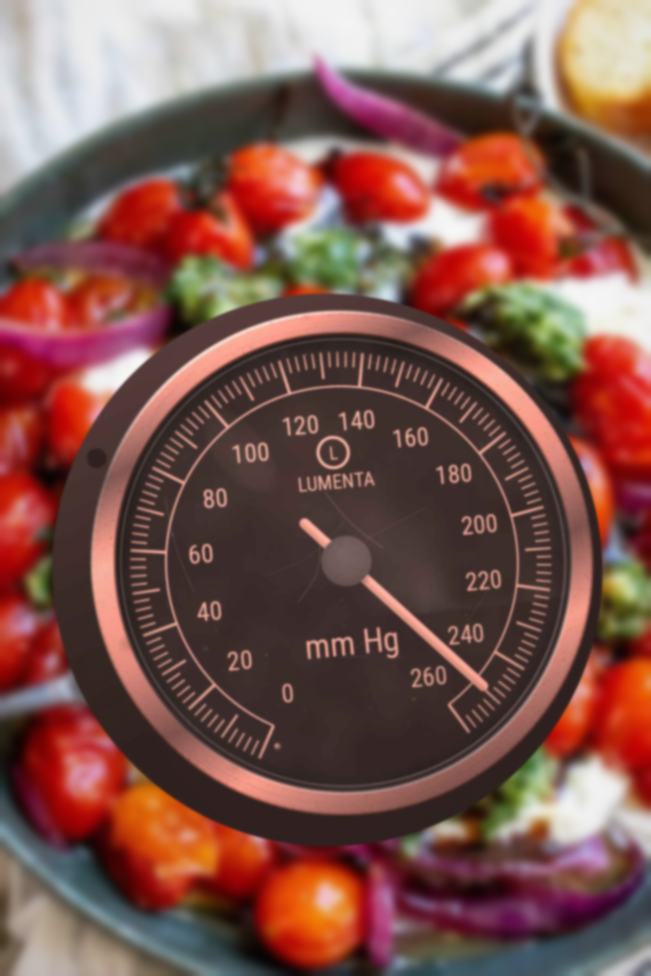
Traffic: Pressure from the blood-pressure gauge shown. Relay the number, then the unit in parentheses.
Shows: 250 (mmHg)
